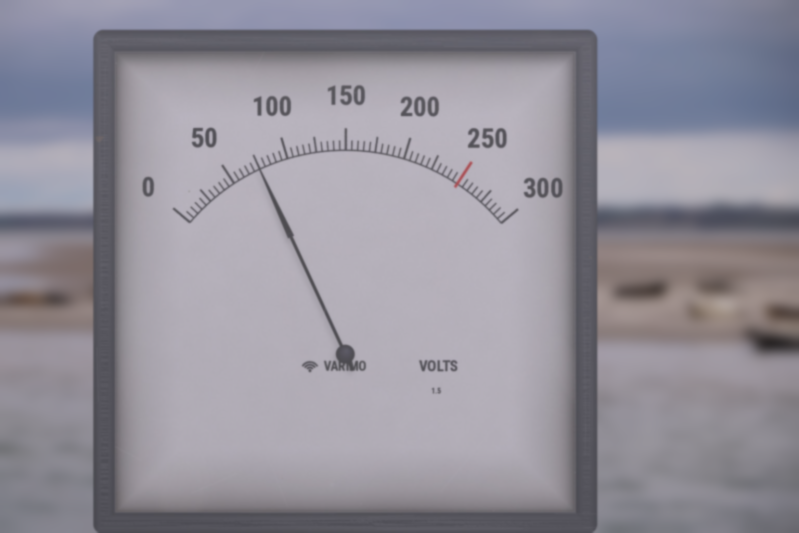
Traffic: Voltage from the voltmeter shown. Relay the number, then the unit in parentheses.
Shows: 75 (V)
